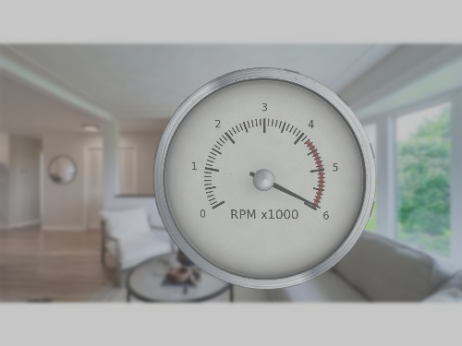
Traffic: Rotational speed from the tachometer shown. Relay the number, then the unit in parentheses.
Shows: 5900 (rpm)
